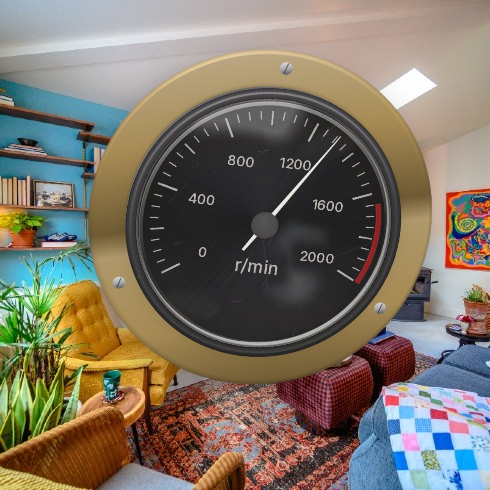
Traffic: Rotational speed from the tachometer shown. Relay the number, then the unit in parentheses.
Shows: 1300 (rpm)
